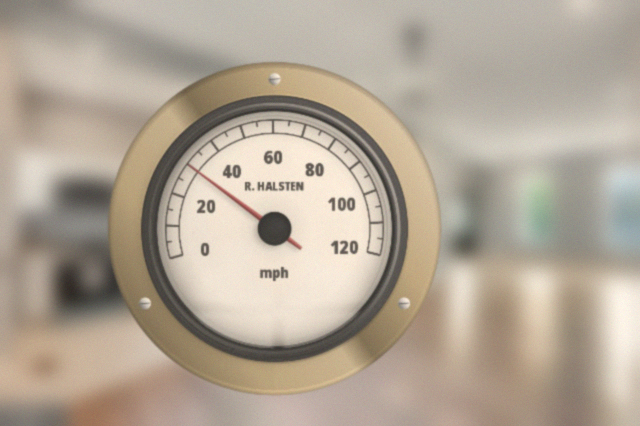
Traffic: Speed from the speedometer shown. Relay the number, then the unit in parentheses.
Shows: 30 (mph)
